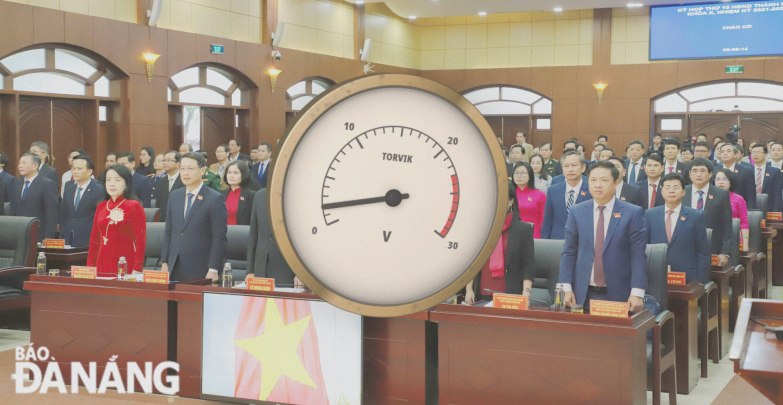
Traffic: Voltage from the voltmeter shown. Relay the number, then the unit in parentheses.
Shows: 2 (V)
